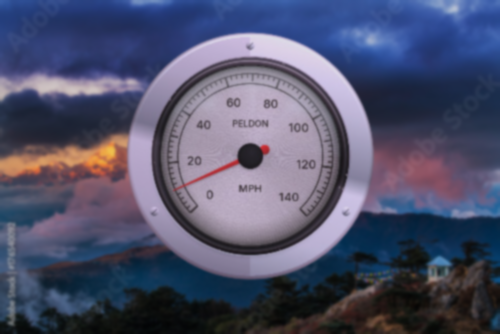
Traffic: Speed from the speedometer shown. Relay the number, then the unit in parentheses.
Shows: 10 (mph)
